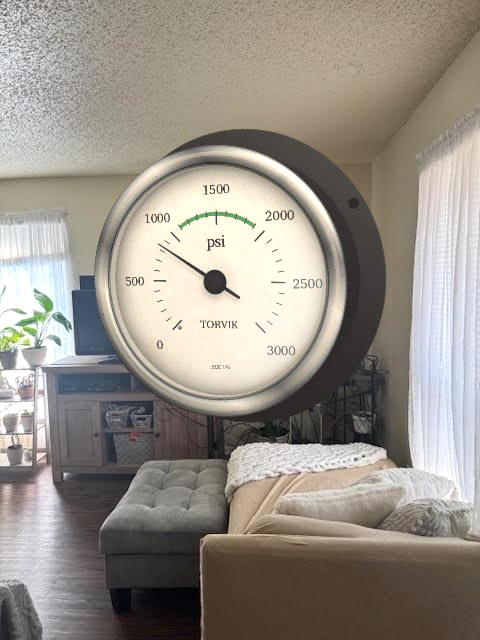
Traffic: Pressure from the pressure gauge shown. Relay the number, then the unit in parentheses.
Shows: 850 (psi)
